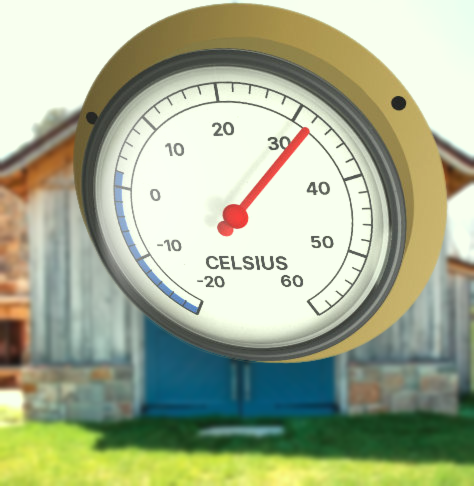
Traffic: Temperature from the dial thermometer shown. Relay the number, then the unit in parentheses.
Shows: 32 (°C)
